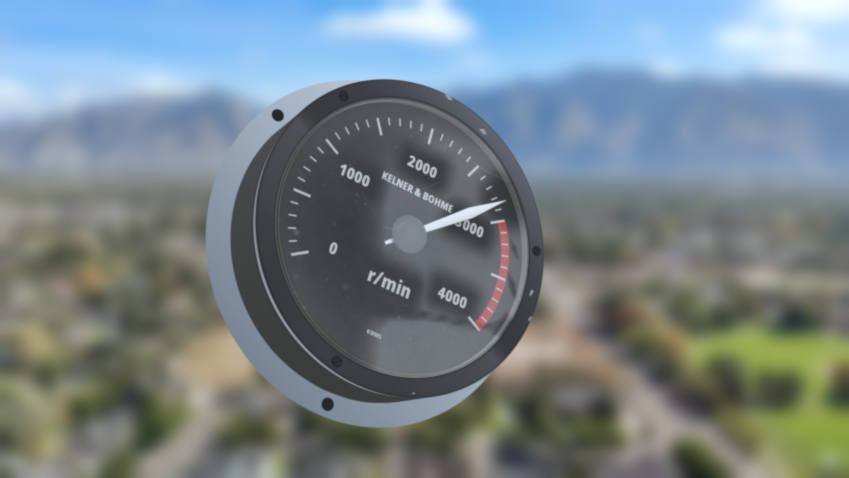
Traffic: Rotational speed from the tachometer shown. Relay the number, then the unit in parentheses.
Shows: 2850 (rpm)
